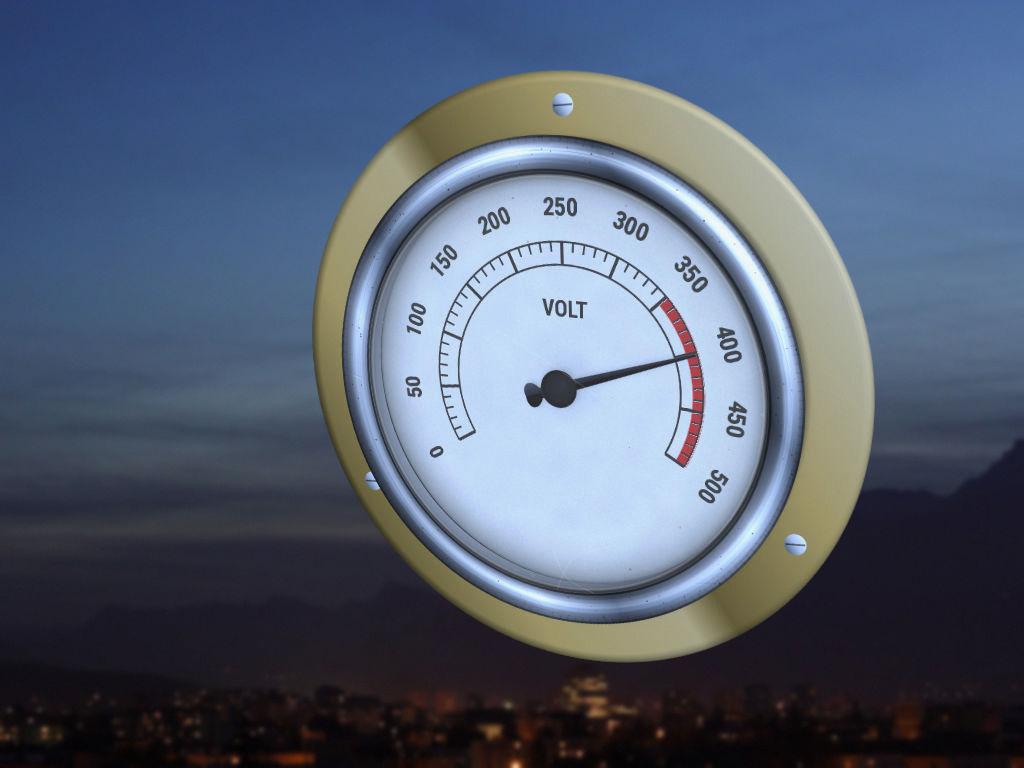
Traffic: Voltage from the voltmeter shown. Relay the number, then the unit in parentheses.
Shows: 400 (V)
